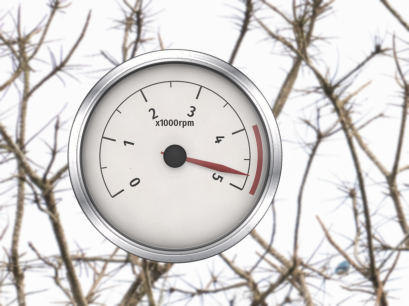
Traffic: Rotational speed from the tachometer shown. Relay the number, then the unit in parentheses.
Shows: 4750 (rpm)
